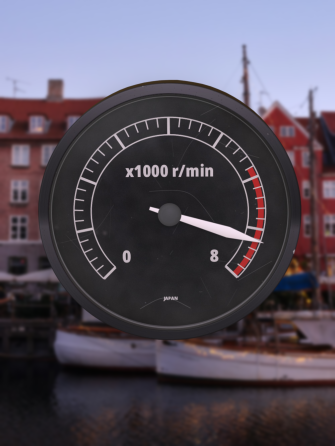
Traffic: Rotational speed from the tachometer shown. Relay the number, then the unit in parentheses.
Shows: 7200 (rpm)
